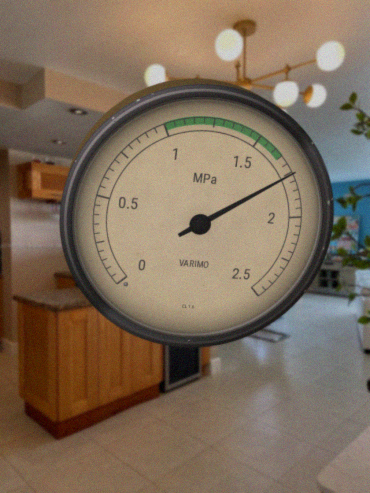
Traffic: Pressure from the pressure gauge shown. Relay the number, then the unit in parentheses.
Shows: 1.75 (MPa)
